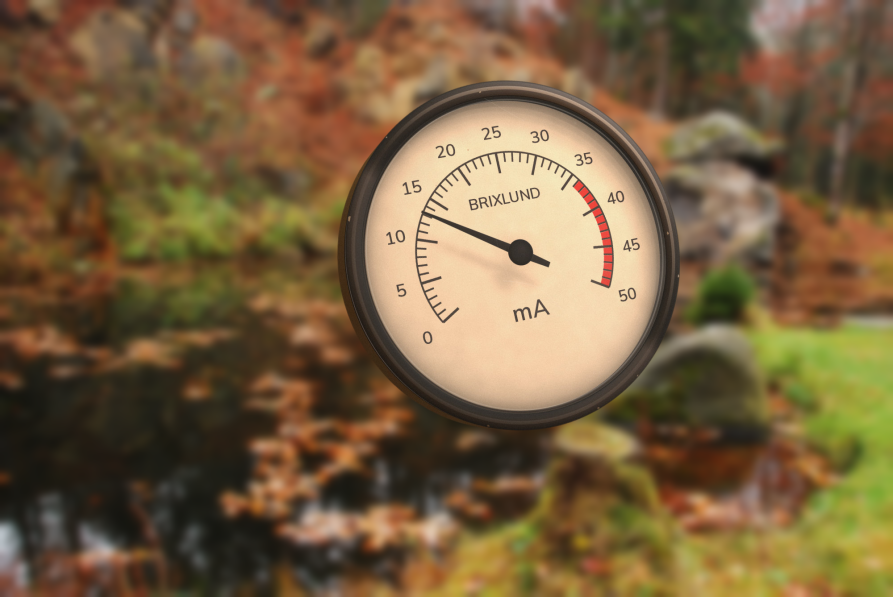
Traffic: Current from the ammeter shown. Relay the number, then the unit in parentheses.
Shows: 13 (mA)
